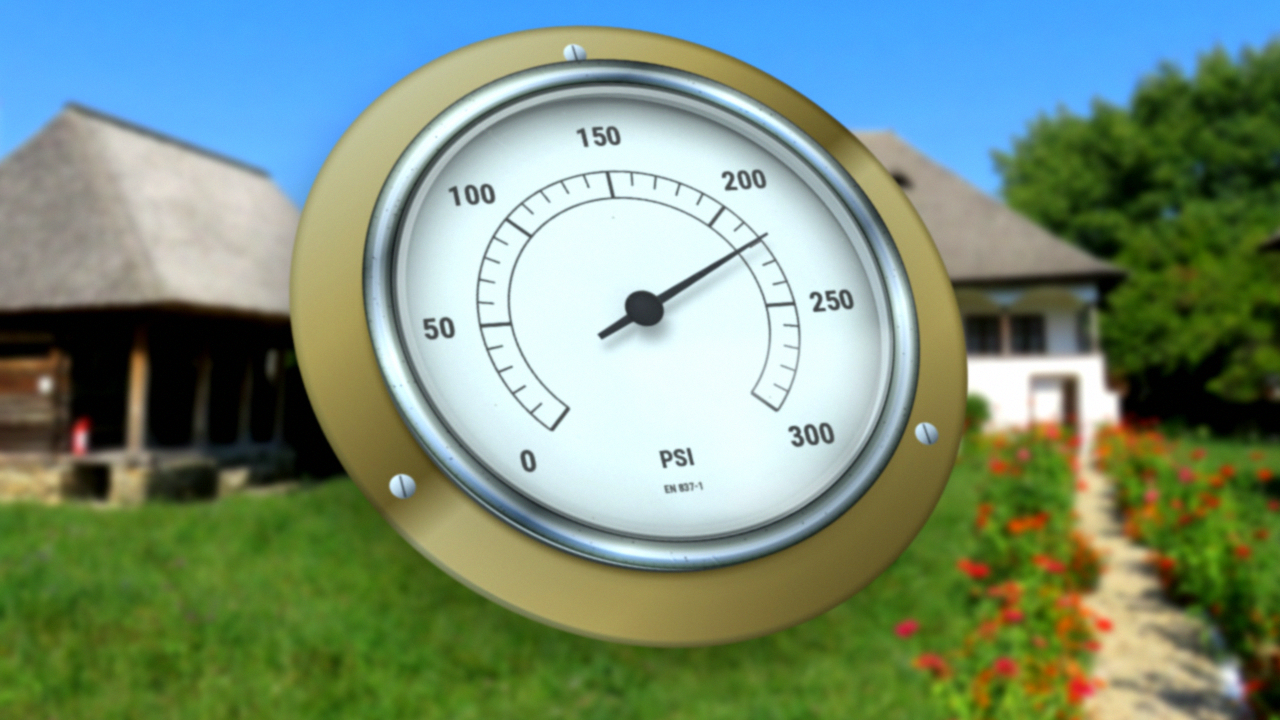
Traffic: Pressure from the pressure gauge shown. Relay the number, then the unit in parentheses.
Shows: 220 (psi)
